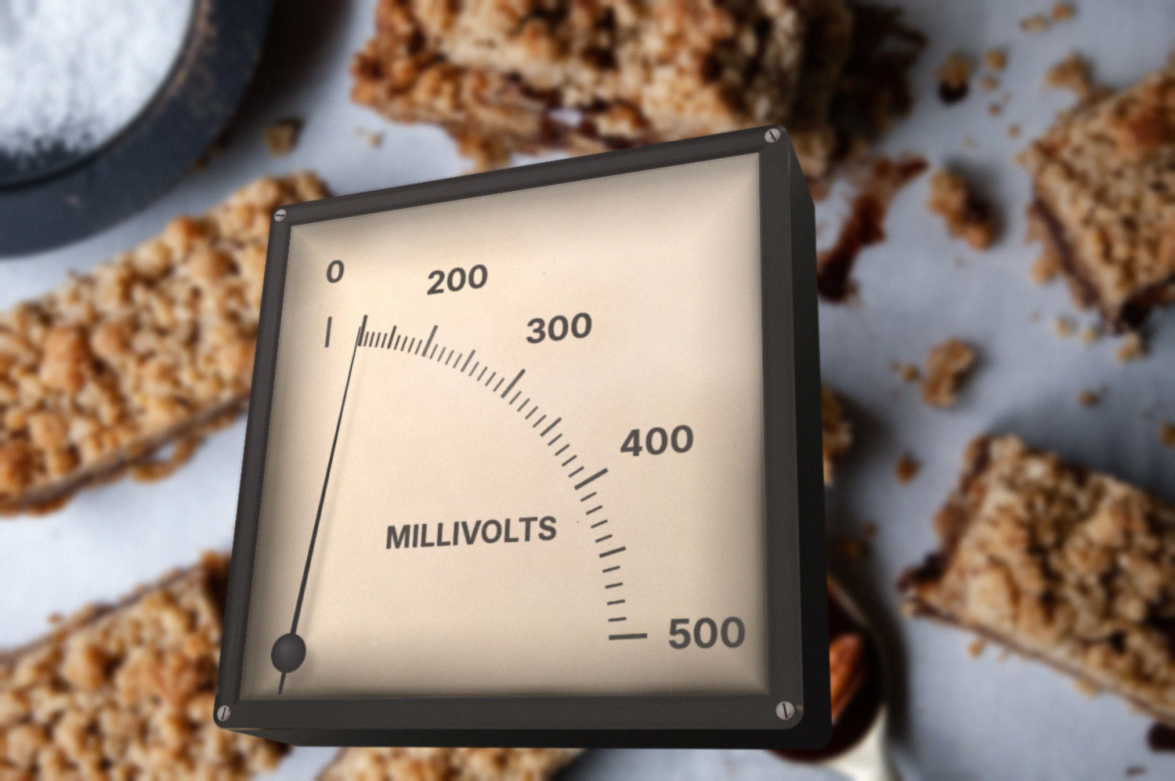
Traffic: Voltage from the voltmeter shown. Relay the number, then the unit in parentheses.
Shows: 100 (mV)
